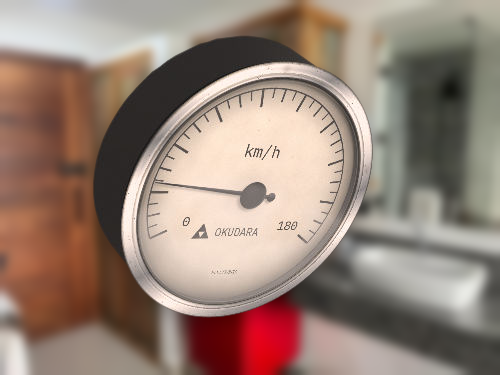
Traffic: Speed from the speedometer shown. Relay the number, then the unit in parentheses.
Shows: 25 (km/h)
